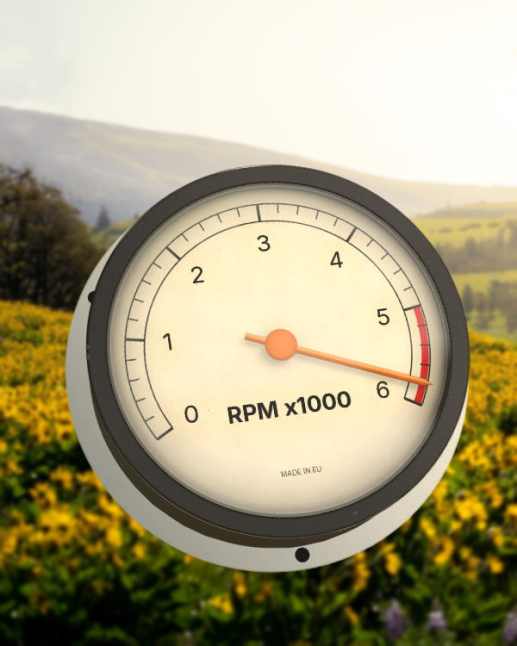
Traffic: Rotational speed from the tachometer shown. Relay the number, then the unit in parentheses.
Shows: 5800 (rpm)
